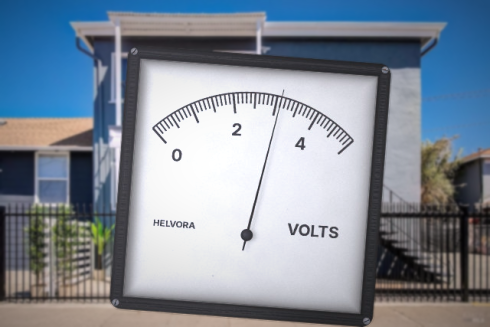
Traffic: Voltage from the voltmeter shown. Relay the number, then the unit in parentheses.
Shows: 3.1 (V)
